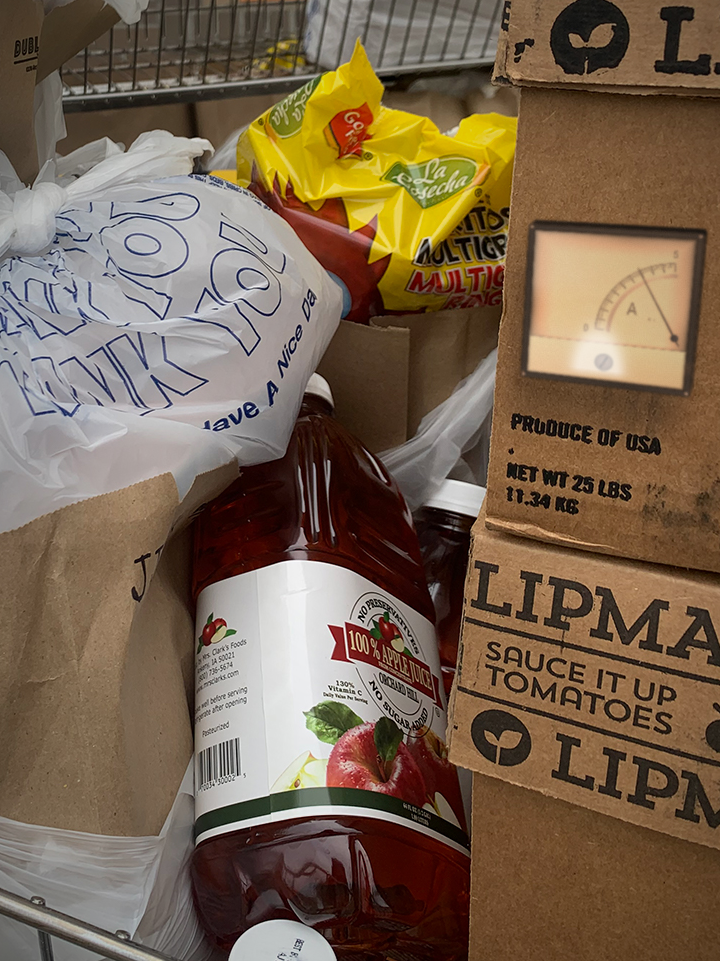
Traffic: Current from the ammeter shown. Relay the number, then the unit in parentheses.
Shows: 3.5 (A)
